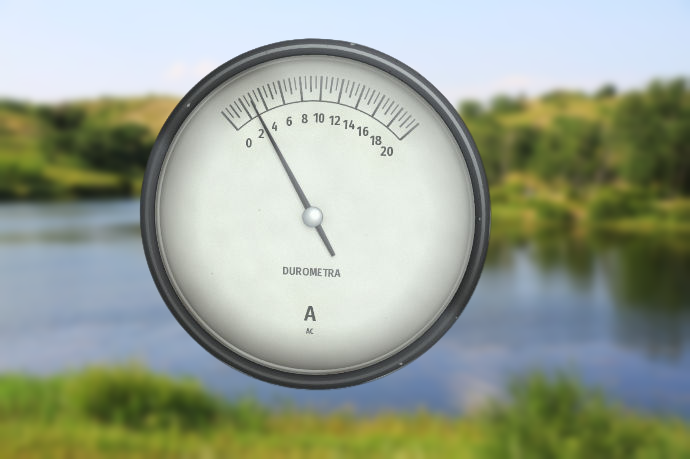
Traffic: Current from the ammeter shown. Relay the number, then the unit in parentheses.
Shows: 3 (A)
